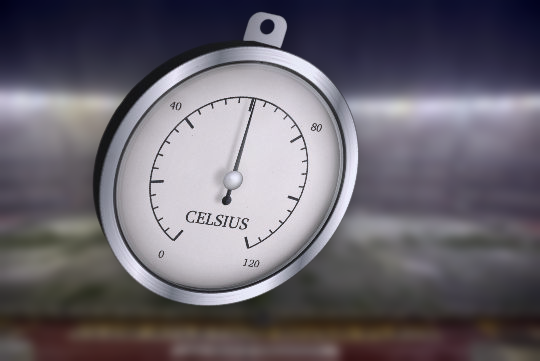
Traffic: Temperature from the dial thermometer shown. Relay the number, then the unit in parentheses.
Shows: 60 (°C)
